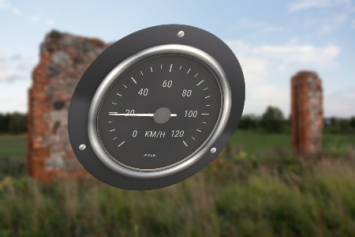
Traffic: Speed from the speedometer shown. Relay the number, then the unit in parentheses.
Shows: 20 (km/h)
